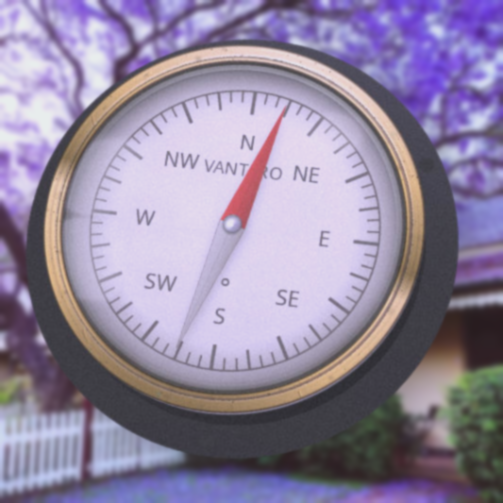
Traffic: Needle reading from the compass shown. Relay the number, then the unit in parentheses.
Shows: 15 (°)
